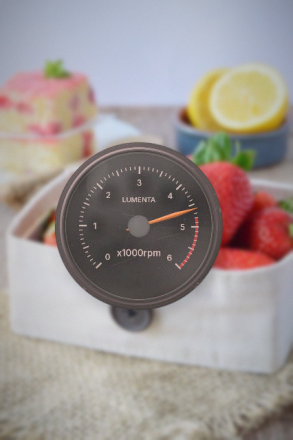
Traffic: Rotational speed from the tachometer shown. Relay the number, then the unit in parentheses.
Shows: 4600 (rpm)
